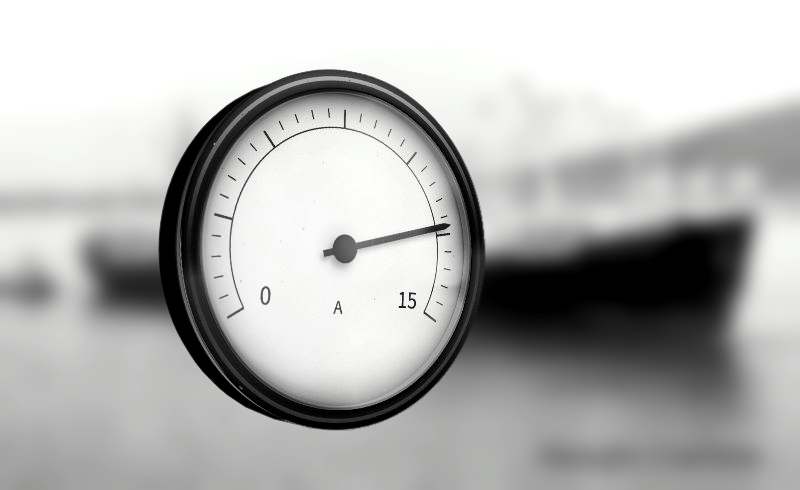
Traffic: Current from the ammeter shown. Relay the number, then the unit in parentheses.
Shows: 12.25 (A)
